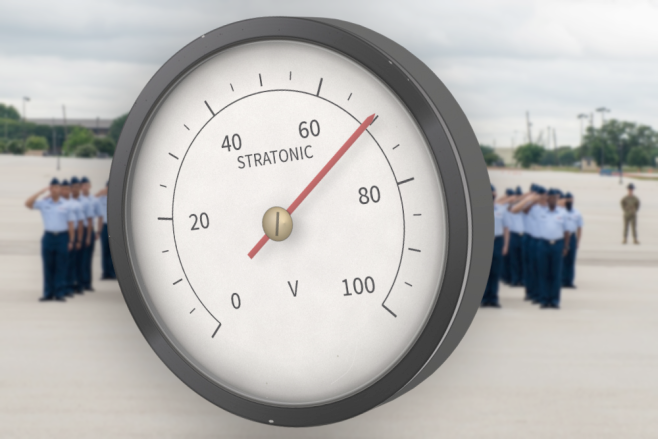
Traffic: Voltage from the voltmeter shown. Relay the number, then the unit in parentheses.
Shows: 70 (V)
